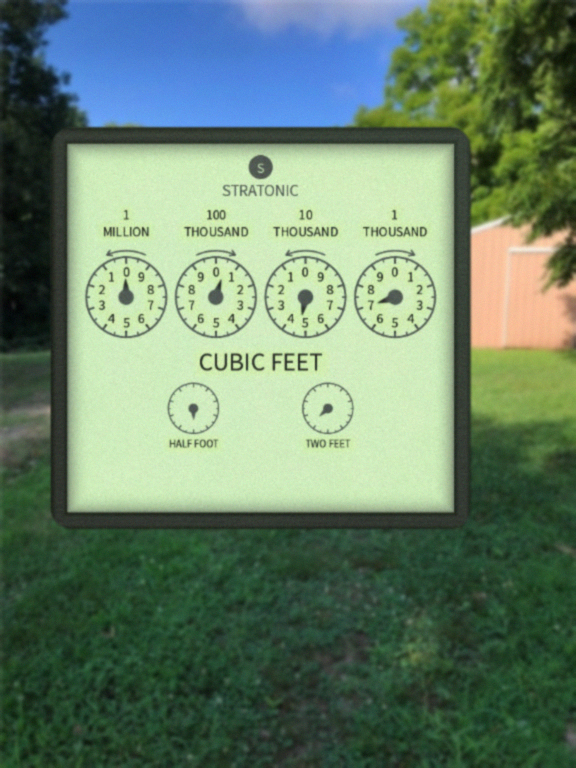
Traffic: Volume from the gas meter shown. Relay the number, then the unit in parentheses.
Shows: 4700 (ft³)
